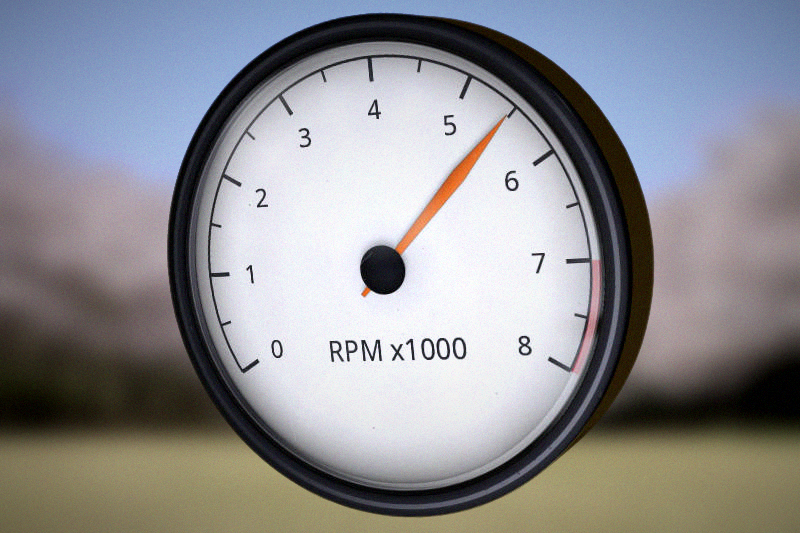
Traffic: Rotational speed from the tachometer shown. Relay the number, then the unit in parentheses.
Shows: 5500 (rpm)
